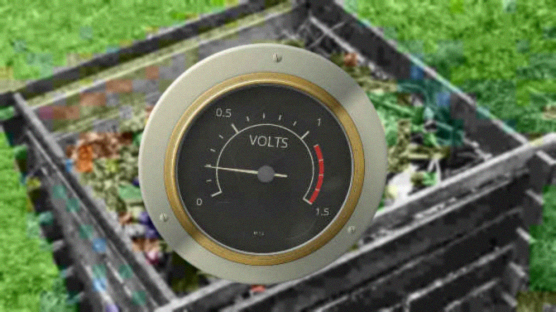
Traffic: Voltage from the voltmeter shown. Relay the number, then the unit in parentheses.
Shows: 0.2 (V)
